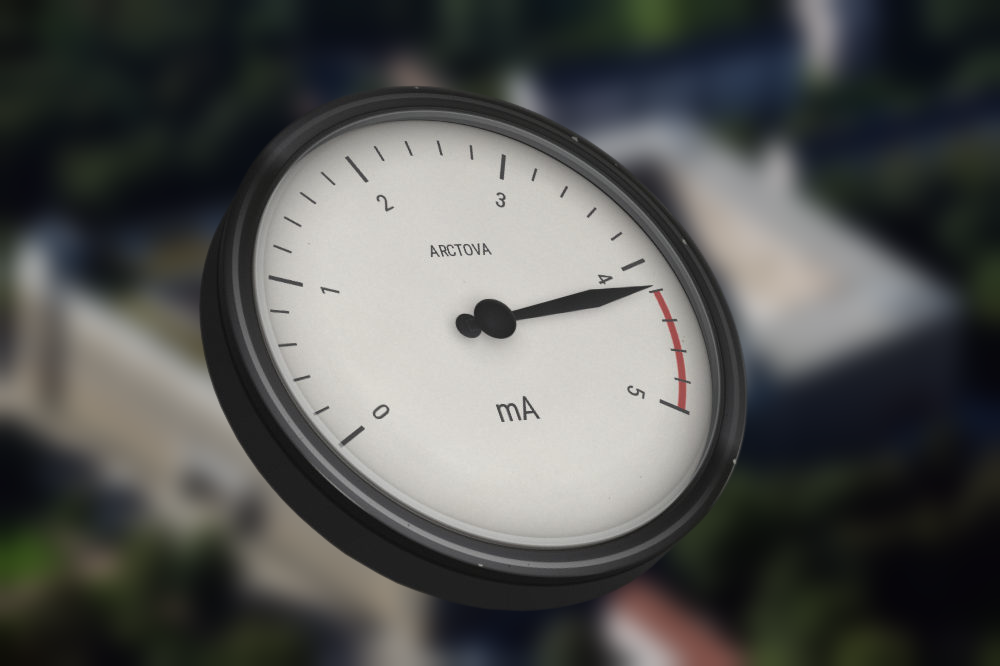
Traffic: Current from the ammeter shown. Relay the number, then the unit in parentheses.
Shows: 4.2 (mA)
